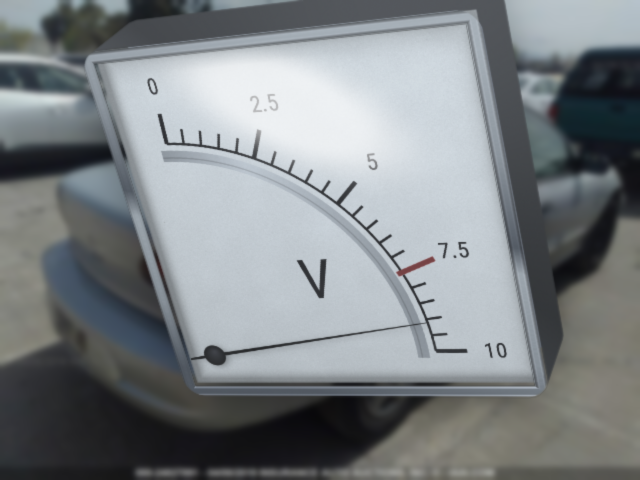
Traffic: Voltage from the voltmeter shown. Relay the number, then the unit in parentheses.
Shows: 9 (V)
